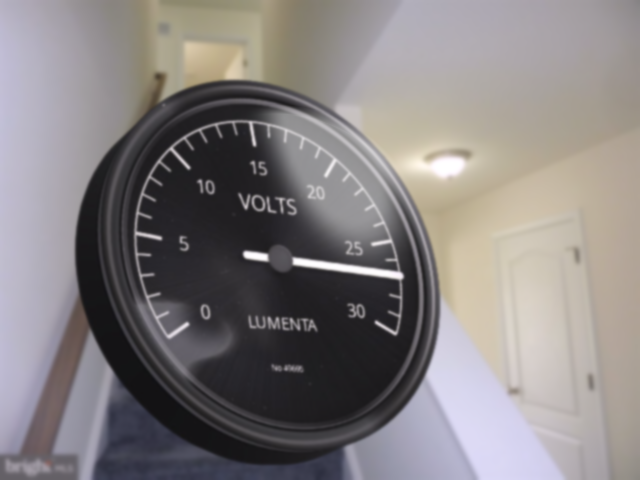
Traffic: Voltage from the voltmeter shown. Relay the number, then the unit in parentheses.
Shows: 27 (V)
